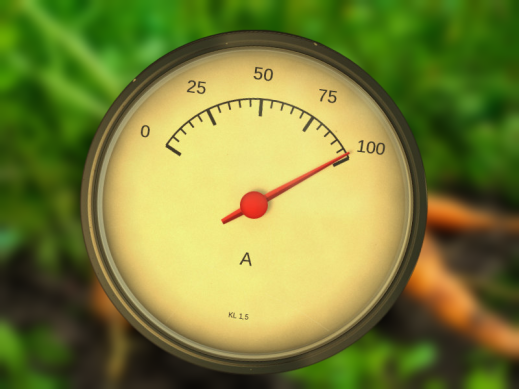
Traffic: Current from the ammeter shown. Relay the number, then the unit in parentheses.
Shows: 97.5 (A)
